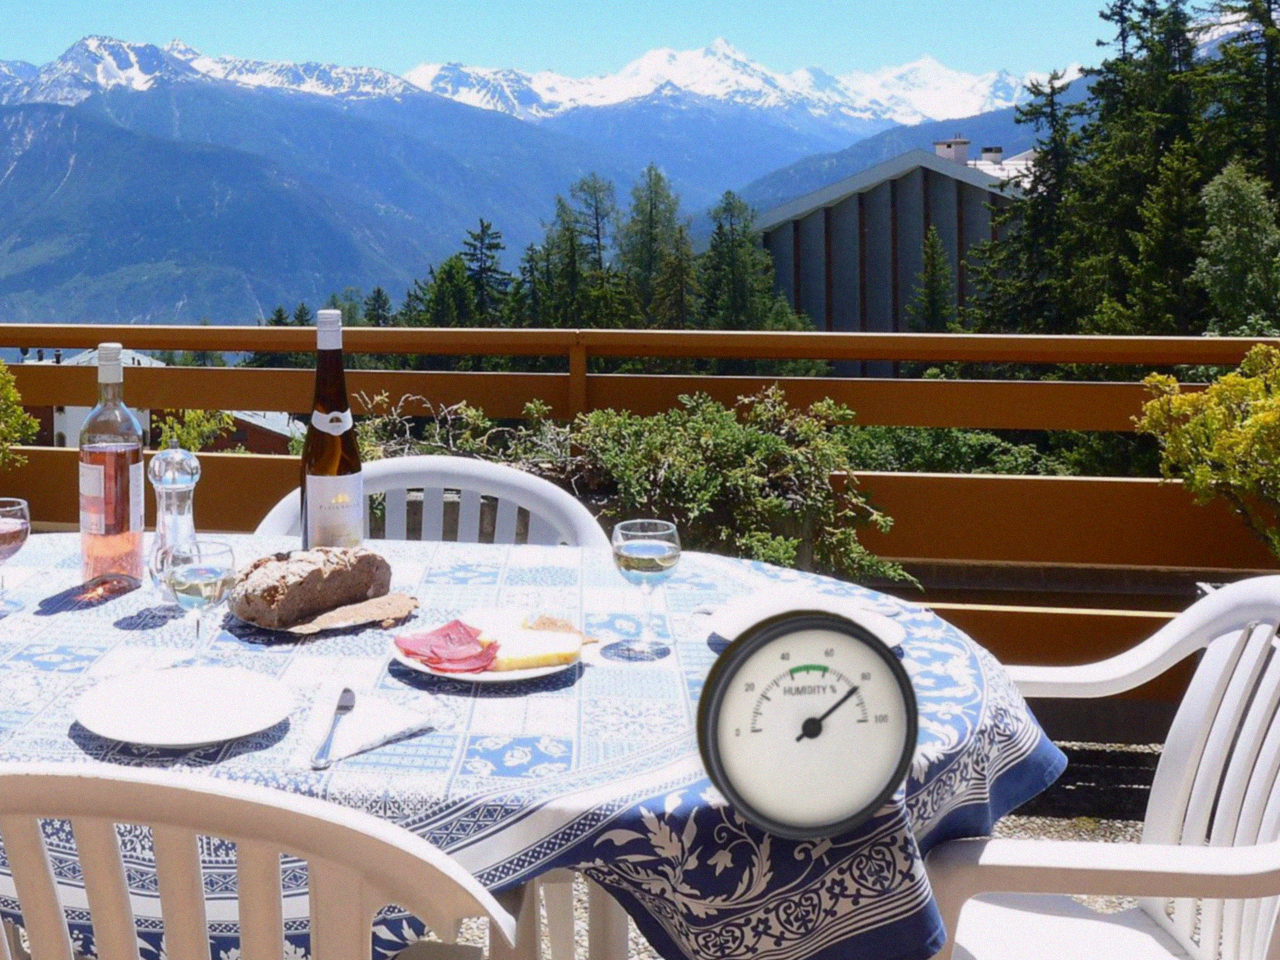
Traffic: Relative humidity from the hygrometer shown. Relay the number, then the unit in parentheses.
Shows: 80 (%)
